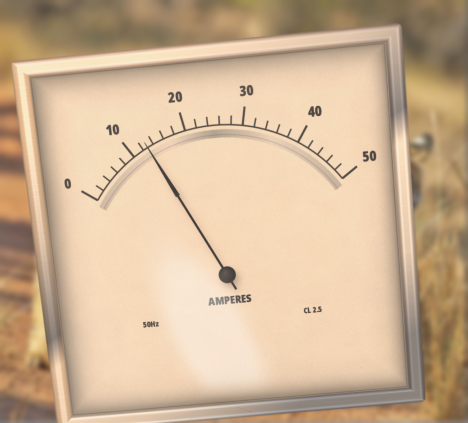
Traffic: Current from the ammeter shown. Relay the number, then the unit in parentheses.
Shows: 13 (A)
